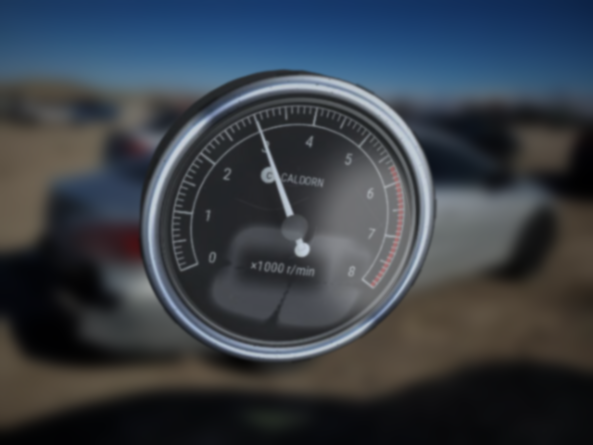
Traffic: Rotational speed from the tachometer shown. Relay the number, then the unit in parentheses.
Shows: 3000 (rpm)
